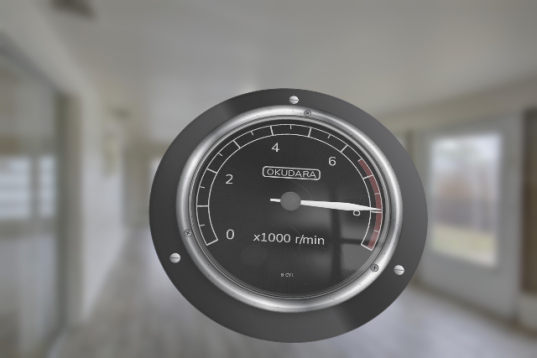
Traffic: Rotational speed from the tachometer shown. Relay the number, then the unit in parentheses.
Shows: 8000 (rpm)
